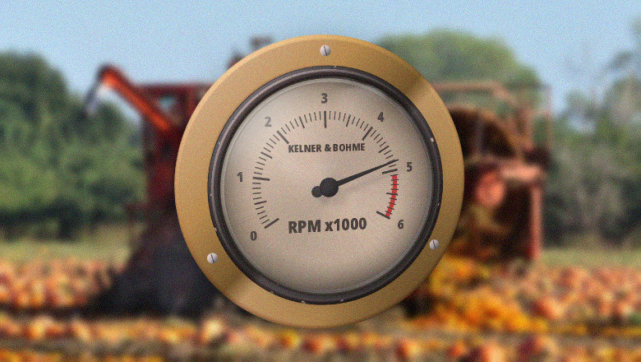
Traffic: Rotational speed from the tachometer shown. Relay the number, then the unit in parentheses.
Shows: 4800 (rpm)
